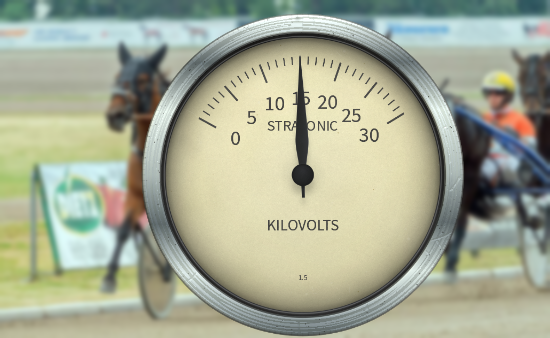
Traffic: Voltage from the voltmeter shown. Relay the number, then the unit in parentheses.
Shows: 15 (kV)
